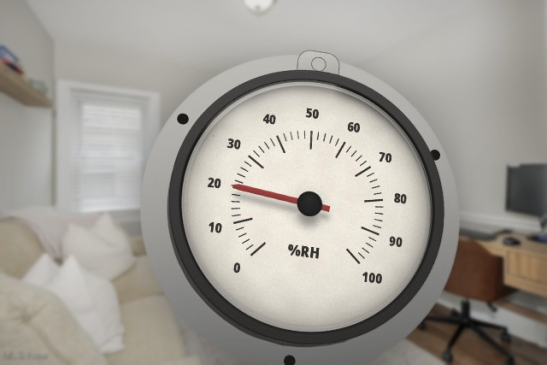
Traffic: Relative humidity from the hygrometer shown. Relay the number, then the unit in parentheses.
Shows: 20 (%)
